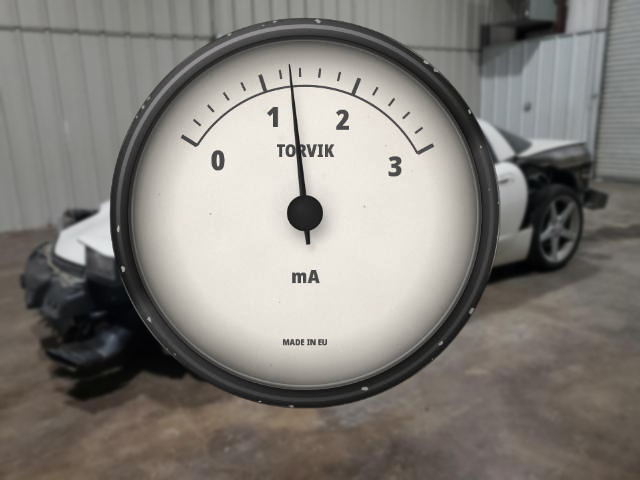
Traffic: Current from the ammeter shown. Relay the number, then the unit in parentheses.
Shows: 1.3 (mA)
